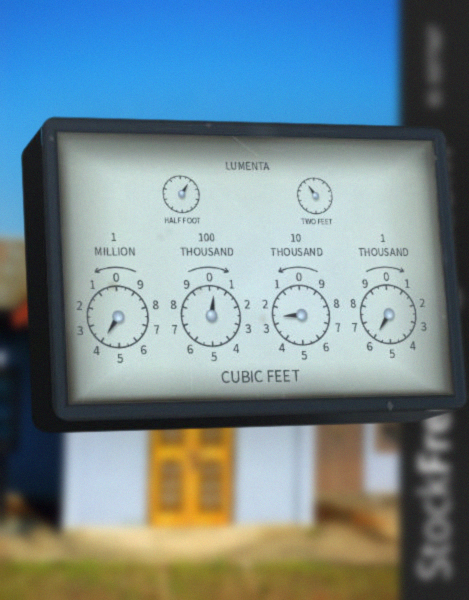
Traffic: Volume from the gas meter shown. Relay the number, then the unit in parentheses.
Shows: 402600 (ft³)
